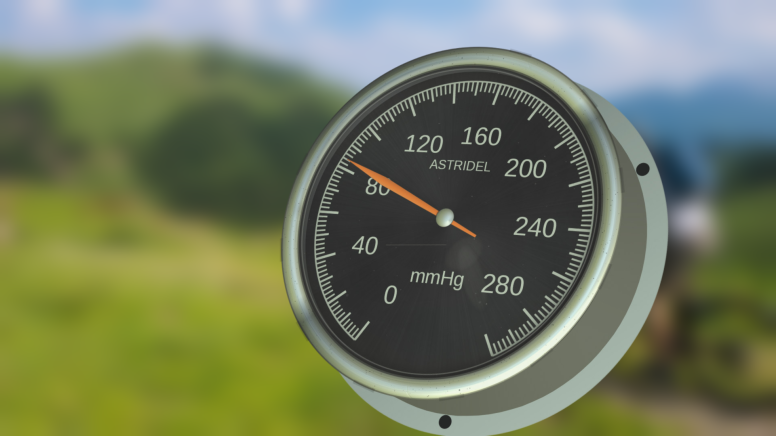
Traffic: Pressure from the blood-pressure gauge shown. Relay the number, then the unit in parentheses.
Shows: 84 (mmHg)
